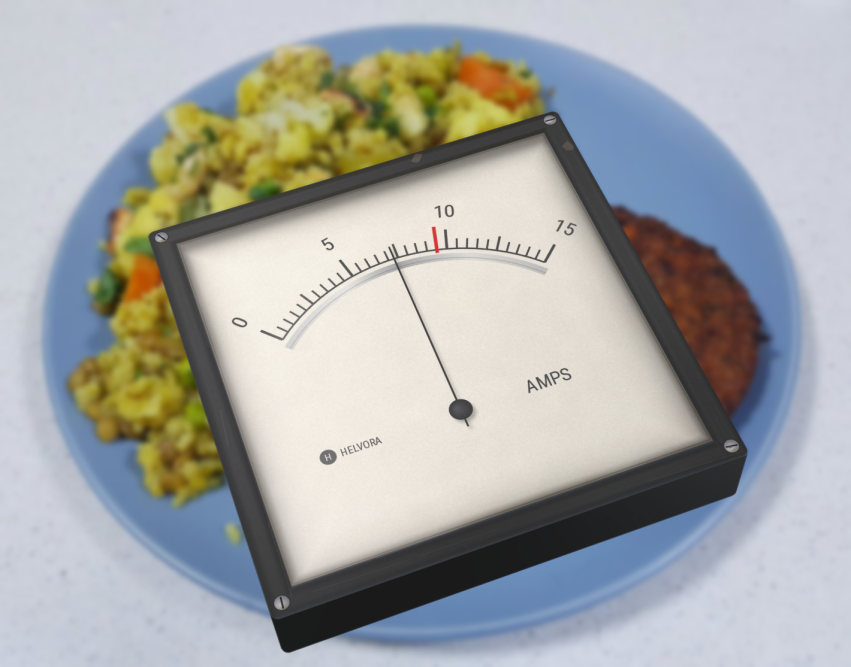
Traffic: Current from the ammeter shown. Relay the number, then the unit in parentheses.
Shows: 7.25 (A)
